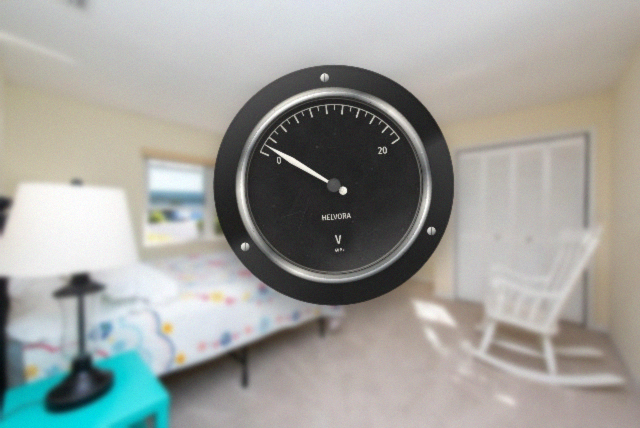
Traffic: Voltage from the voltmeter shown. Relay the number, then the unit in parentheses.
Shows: 1 (V)
